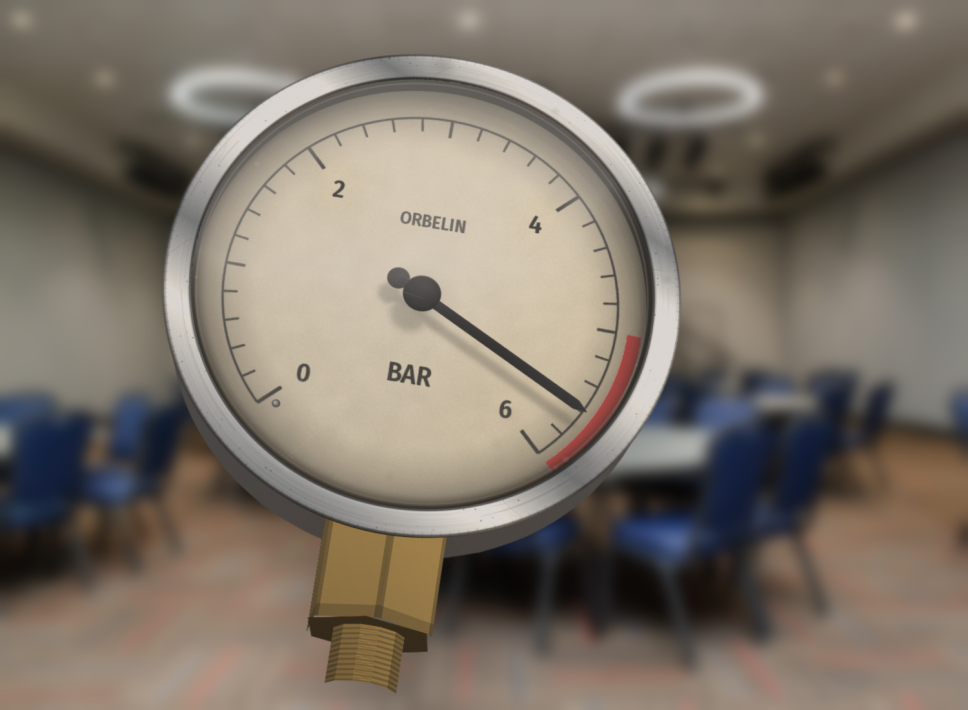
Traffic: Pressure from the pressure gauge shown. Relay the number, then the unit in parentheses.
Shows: 5.6 (bar)
